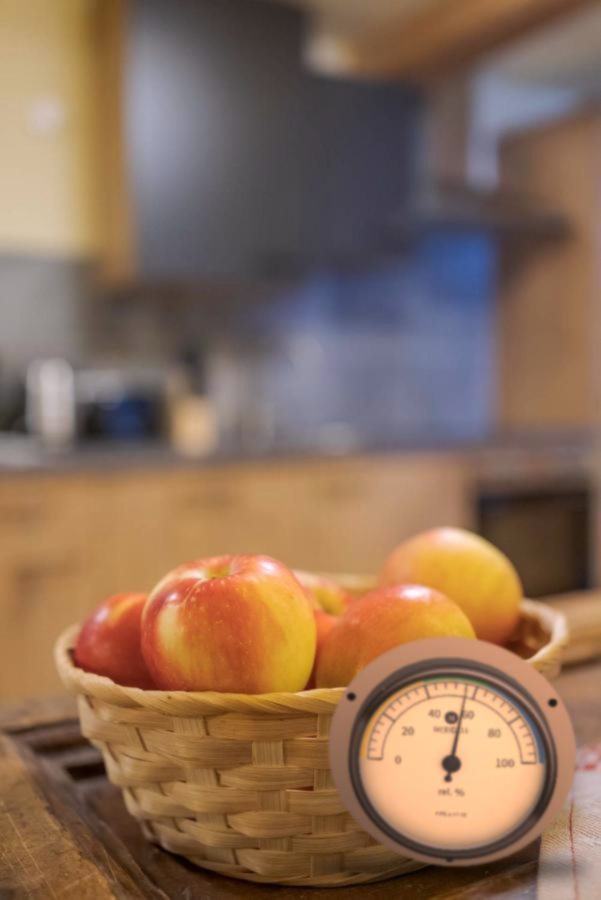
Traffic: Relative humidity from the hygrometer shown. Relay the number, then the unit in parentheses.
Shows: 56 (%)
